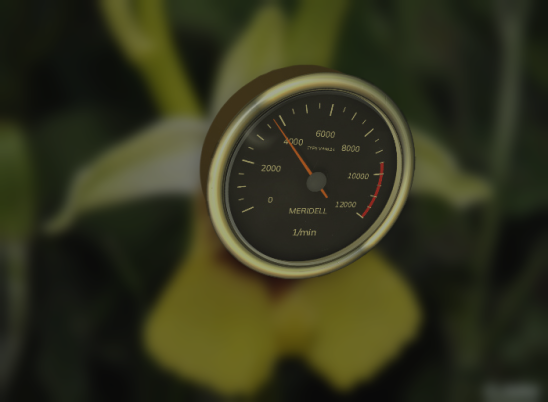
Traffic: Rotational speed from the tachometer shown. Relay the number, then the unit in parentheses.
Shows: 3750 (rpm)
